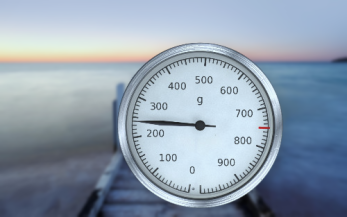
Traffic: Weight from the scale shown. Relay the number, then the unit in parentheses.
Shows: 240 (g)
